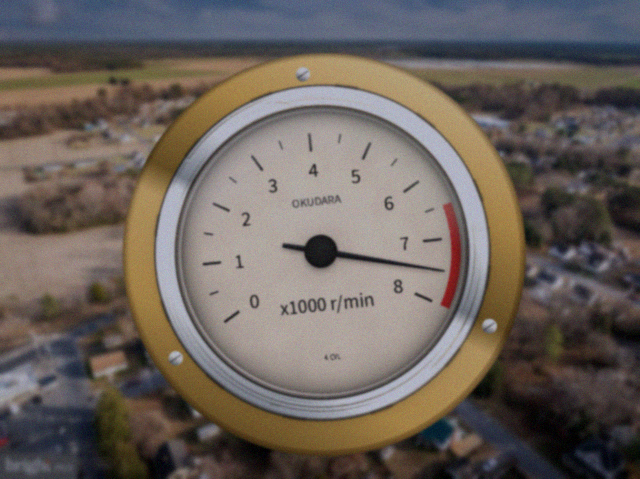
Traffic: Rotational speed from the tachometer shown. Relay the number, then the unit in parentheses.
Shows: 7500 (rpm)
